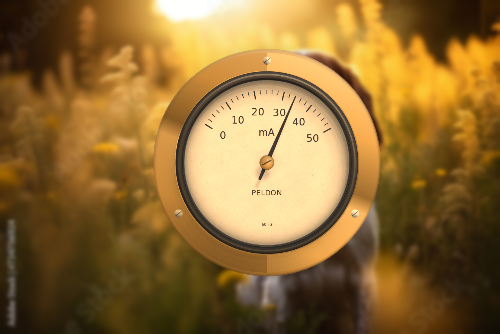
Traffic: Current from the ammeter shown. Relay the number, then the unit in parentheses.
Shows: 34 (mA)
